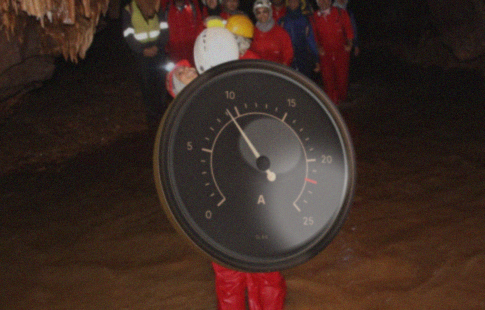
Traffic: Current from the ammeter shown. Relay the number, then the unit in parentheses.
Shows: 9 (A)
